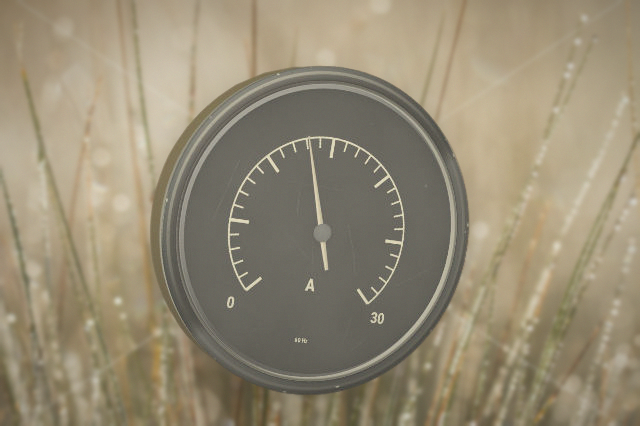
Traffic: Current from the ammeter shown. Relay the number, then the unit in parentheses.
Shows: 13 (A)
